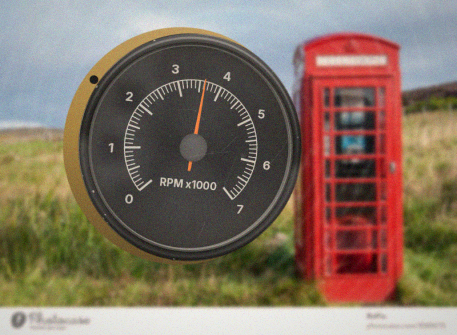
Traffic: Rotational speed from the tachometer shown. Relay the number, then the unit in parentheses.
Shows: 3600 (rpm)
